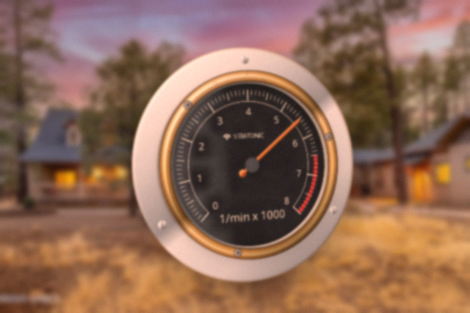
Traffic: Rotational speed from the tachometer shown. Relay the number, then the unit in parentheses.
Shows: 5500 (rpm)
